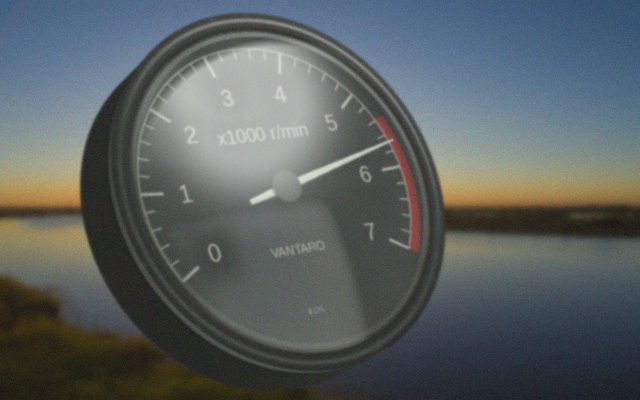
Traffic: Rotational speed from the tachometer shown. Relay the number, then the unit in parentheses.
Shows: 5700 (rpm)
